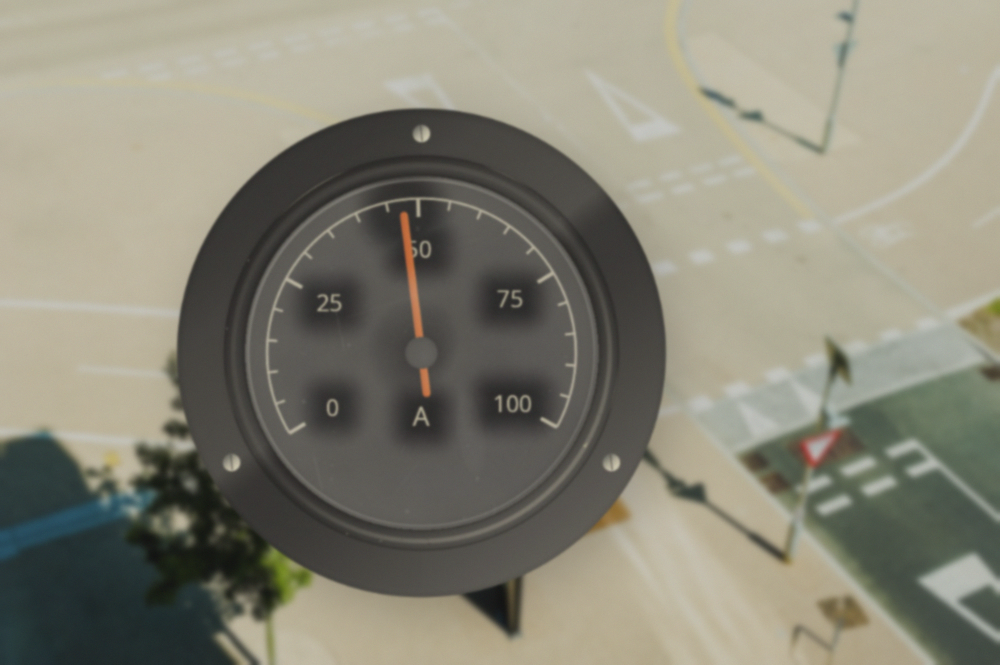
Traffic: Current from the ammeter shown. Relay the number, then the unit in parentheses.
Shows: 47.5 (A)
